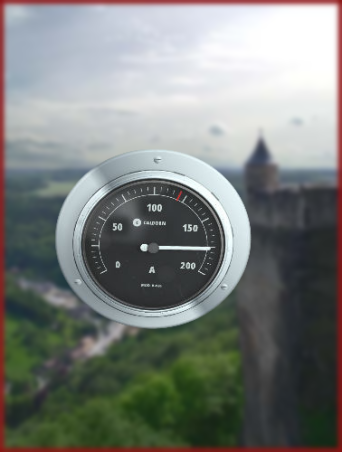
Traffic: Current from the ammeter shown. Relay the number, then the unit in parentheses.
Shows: 175 (A)
